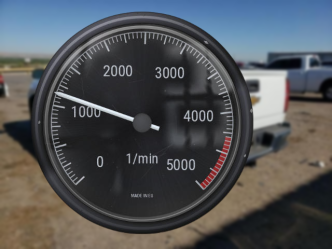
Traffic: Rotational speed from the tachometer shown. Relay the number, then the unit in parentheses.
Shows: 1150 (rpm)
